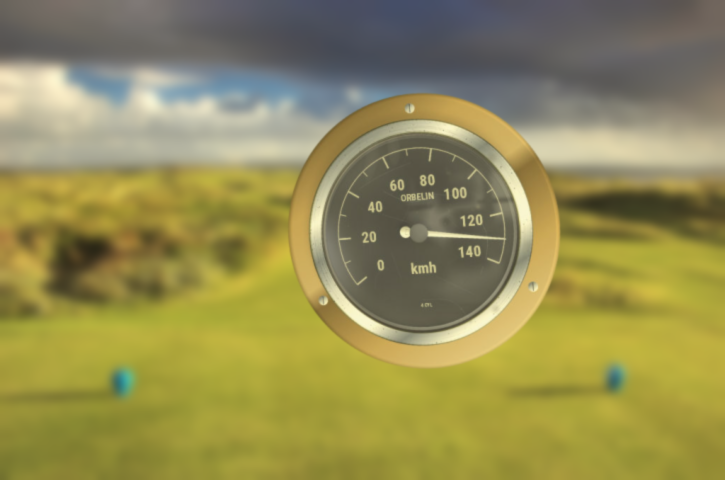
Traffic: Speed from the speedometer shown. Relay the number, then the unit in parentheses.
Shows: 130 (km/h)
